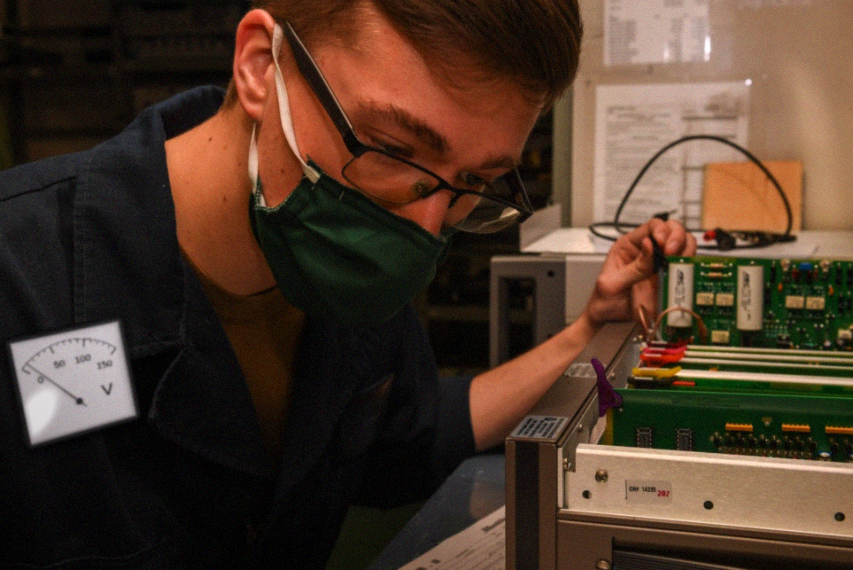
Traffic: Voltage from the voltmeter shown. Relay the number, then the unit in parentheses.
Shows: 10 (V)
